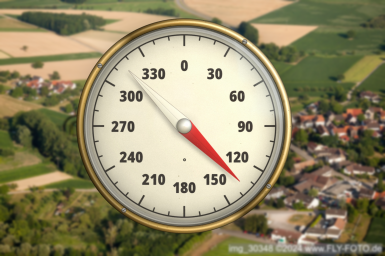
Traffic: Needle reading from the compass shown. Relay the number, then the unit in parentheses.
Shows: 135 (°)
